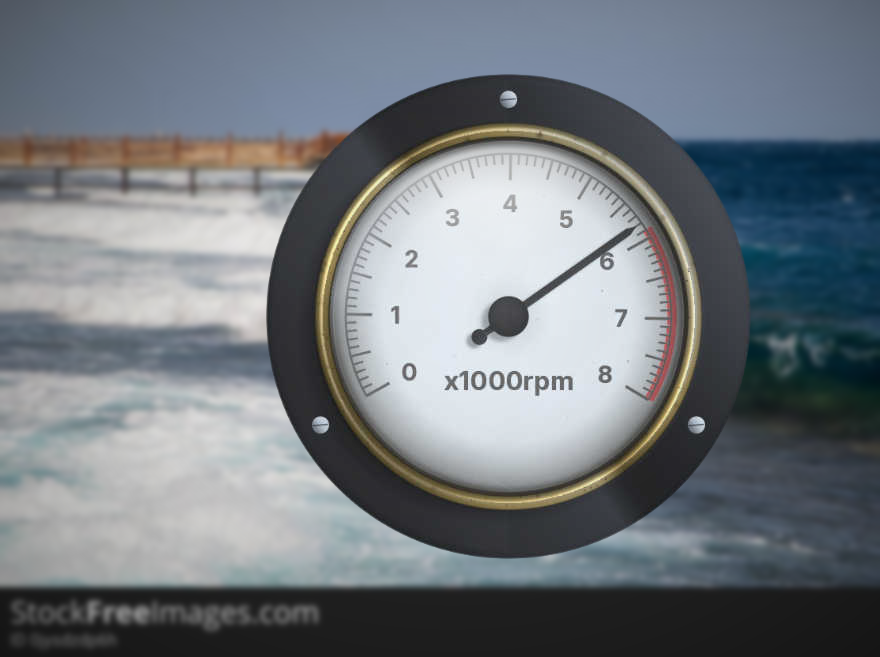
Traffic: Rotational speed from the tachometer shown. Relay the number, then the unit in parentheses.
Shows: 5800 (rpm)
